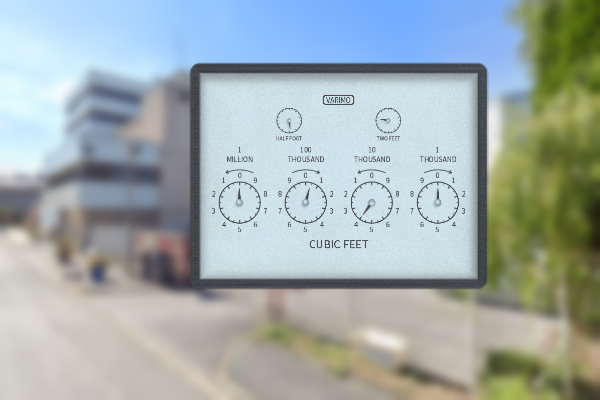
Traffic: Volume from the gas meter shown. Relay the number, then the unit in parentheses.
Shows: 4000 (ft³)
